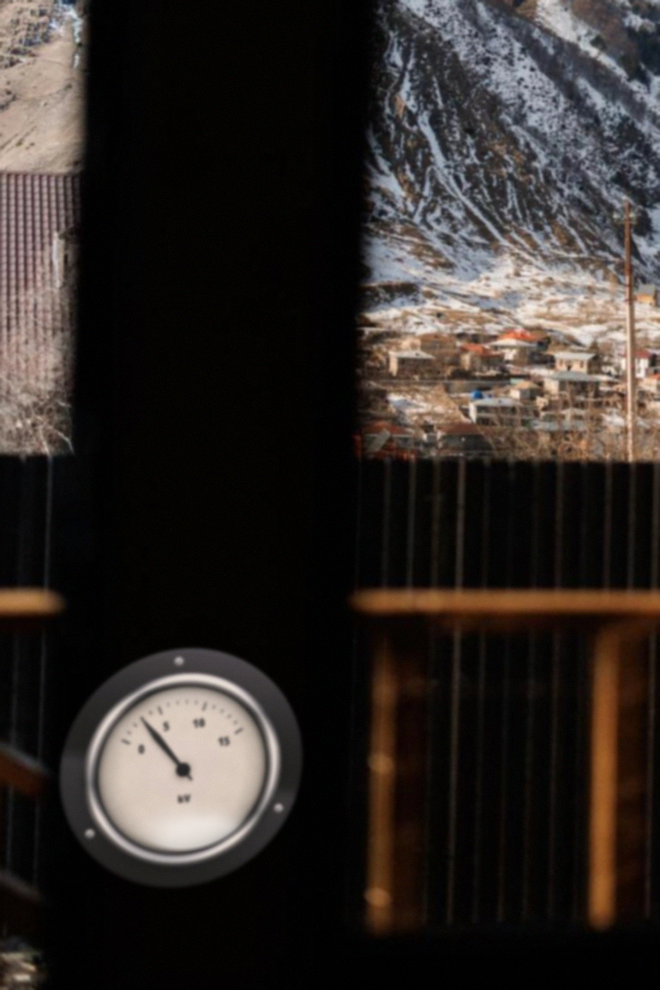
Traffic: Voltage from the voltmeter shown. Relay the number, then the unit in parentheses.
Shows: 3 (kV)
